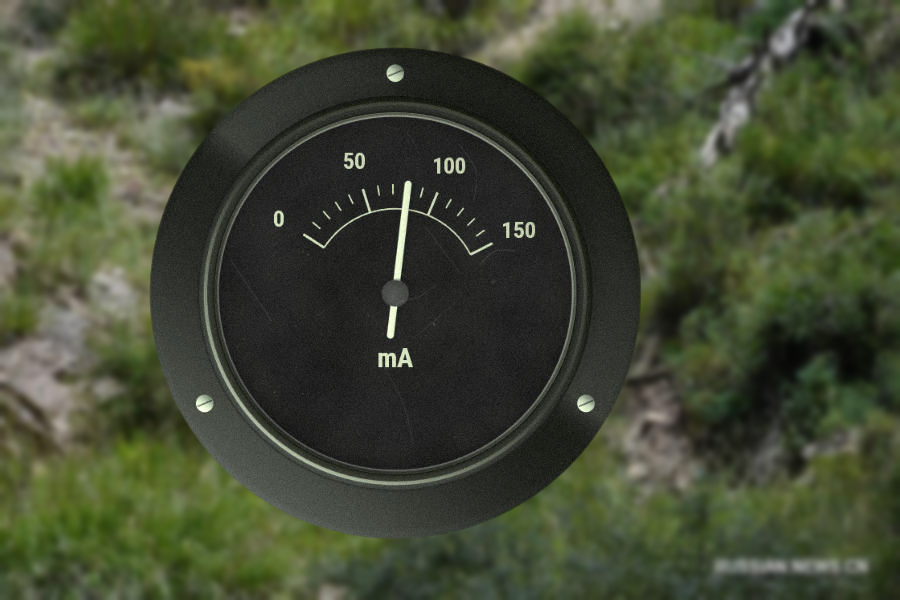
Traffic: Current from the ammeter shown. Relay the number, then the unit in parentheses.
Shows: 80 (mA)
